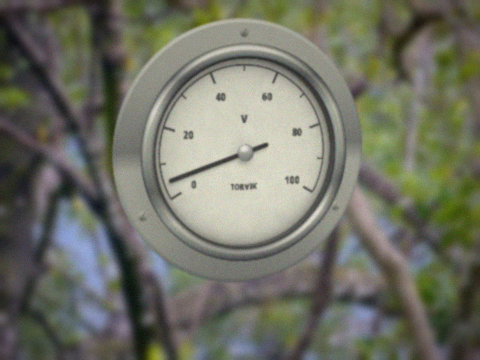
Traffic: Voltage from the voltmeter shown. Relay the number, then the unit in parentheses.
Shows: 5 (V)
